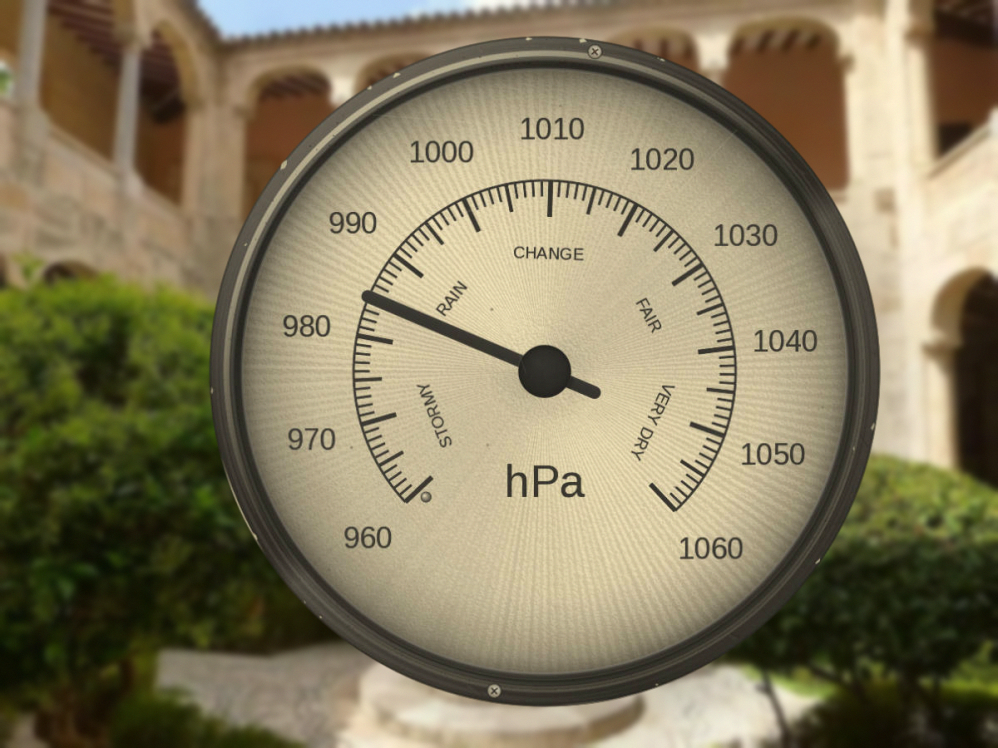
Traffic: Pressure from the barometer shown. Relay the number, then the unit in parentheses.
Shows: 984.5 (hPa)
